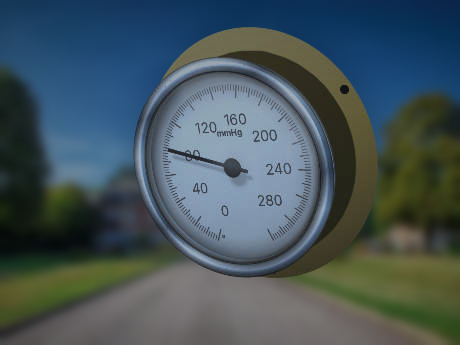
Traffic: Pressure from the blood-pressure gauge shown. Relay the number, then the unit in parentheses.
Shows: 80 (mmHg)
